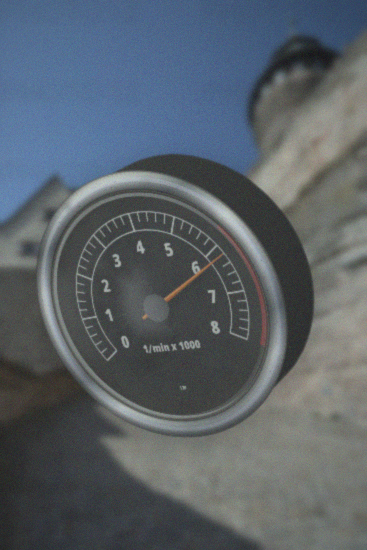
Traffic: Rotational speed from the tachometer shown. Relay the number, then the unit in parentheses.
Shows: 6200 (rpm)
